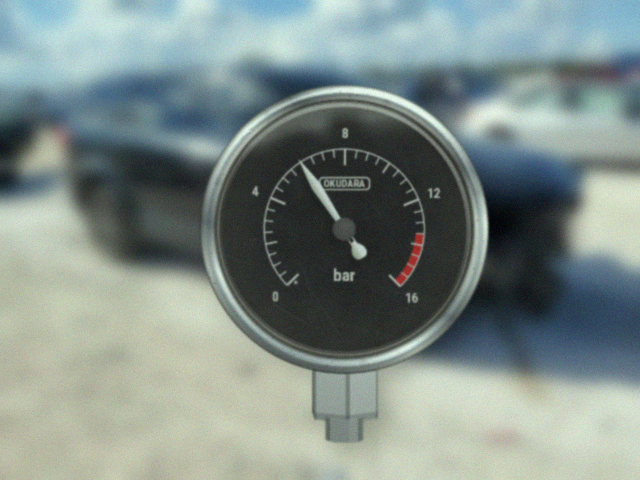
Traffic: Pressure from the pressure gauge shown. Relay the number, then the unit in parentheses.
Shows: 6 (bar)
